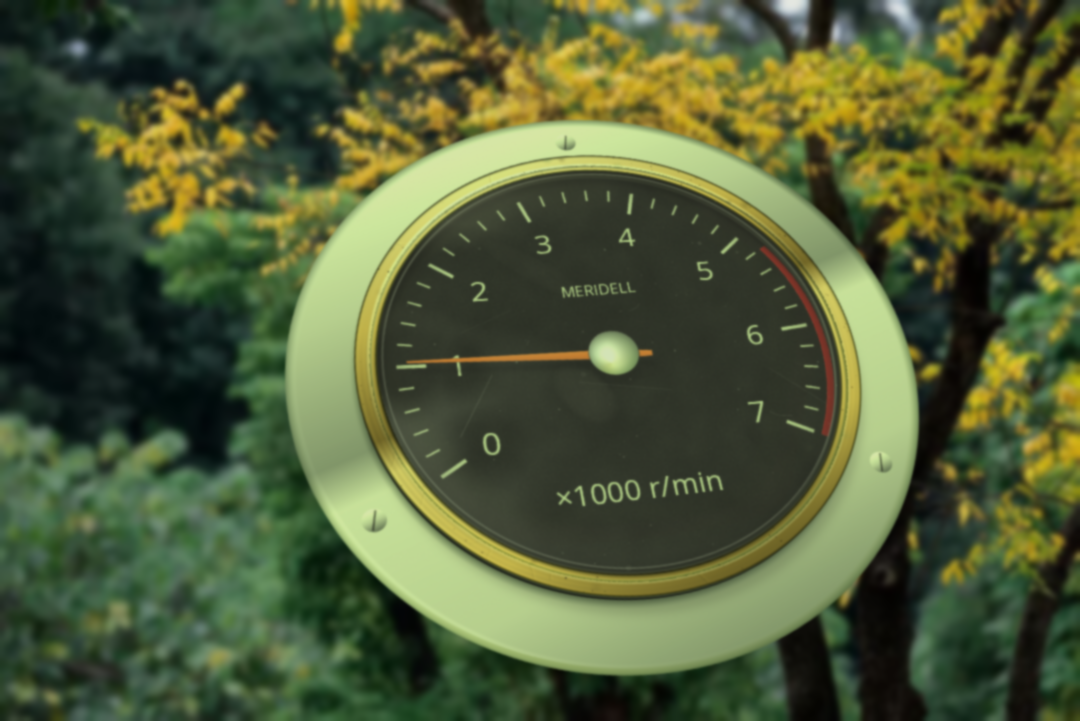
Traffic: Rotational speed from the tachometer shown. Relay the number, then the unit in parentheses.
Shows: 1000 (rpm)
